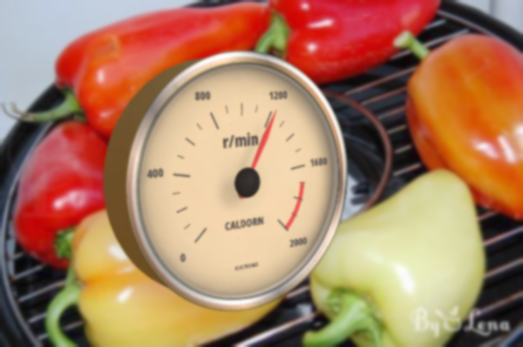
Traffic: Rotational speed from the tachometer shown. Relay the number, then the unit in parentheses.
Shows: 1200 (rpm)
